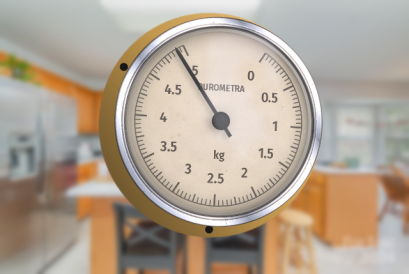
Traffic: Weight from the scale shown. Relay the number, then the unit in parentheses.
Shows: 4.9 (kg)
